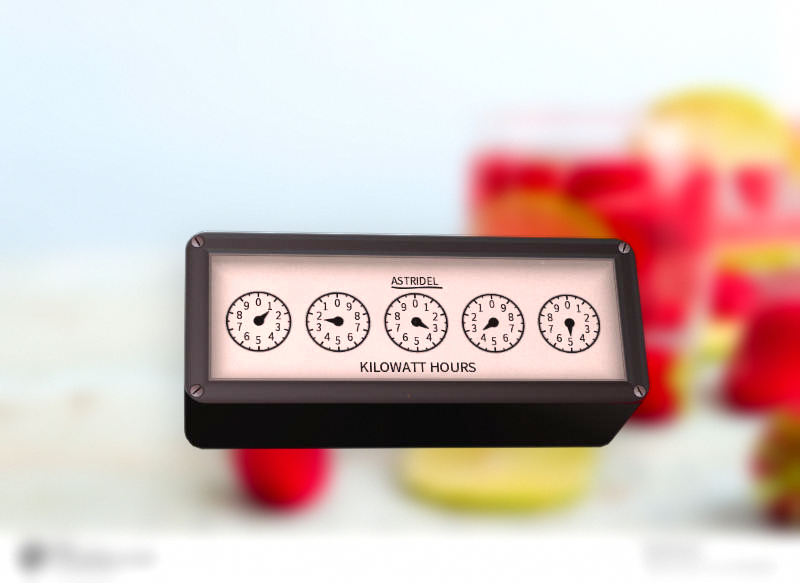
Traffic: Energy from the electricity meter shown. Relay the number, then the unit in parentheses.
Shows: 12335 (kWh)
